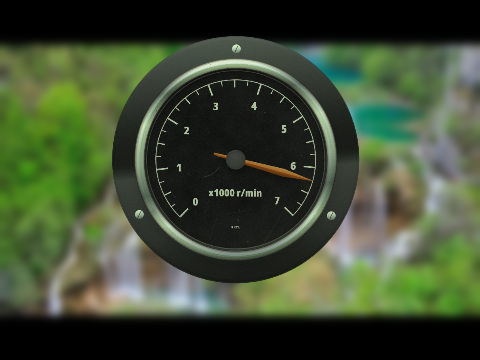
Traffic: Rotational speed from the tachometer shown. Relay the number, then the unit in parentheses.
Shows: 6250 (rpm)
